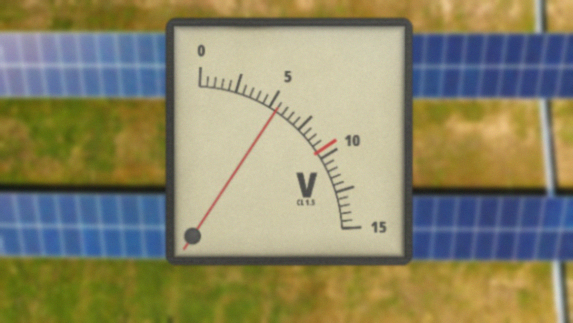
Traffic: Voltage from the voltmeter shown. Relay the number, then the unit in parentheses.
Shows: 5.5 (V)
